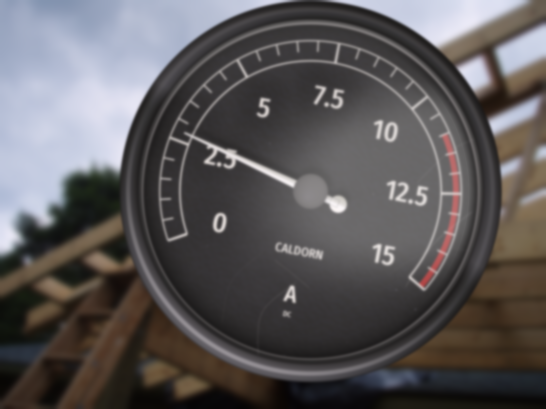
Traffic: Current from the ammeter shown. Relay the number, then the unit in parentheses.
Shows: 2.75 (A)
